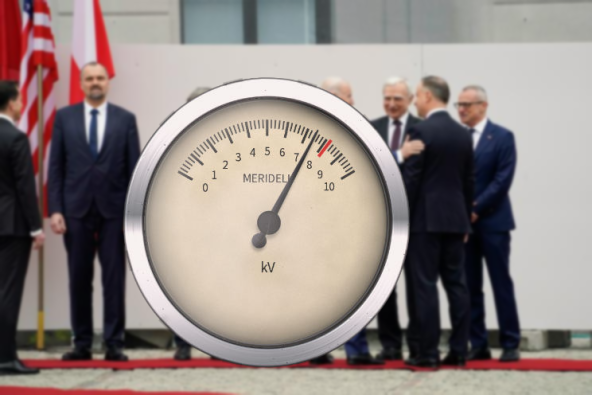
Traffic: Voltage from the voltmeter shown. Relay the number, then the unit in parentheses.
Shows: 7.4 (kV)
